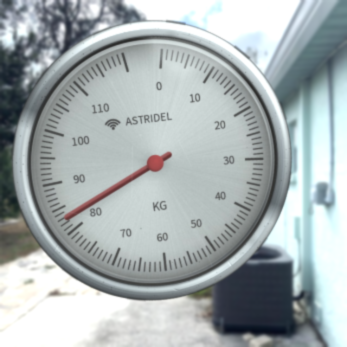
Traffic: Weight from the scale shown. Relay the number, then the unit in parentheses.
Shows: 83 (kg)
